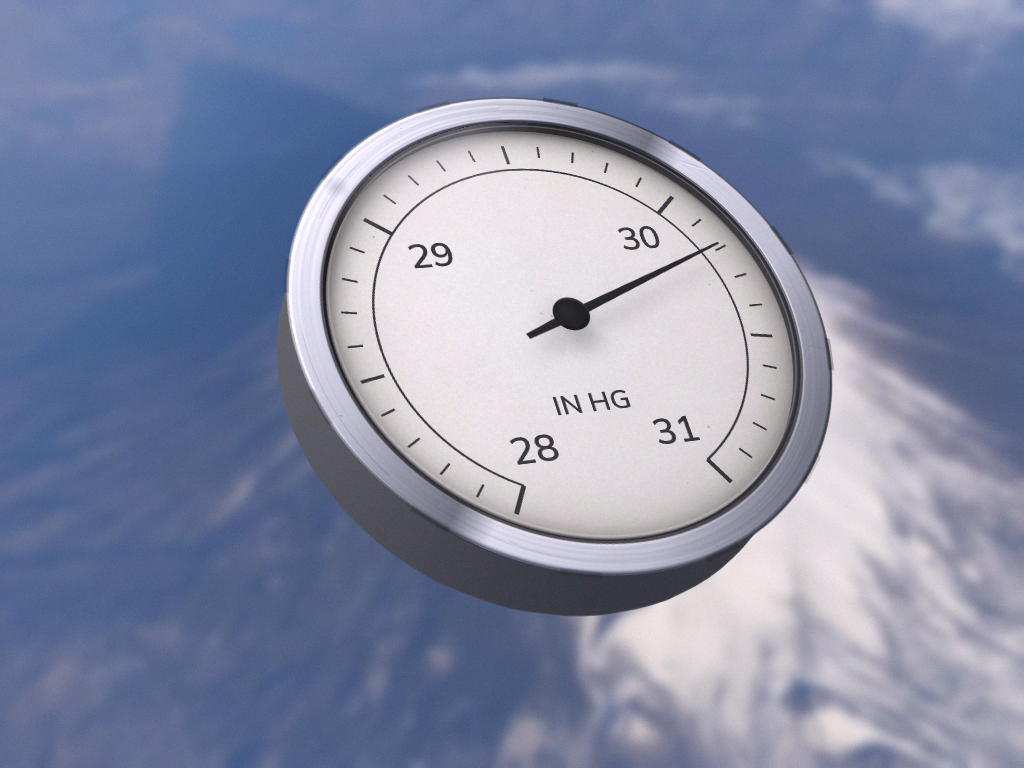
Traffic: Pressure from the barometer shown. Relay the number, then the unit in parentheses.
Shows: 30.2 (inHg)
